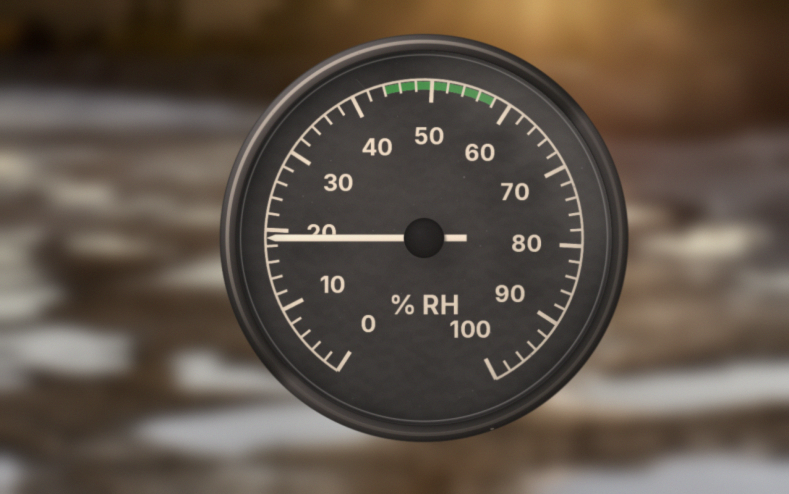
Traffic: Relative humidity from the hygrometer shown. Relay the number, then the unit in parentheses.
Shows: 19 (%)
